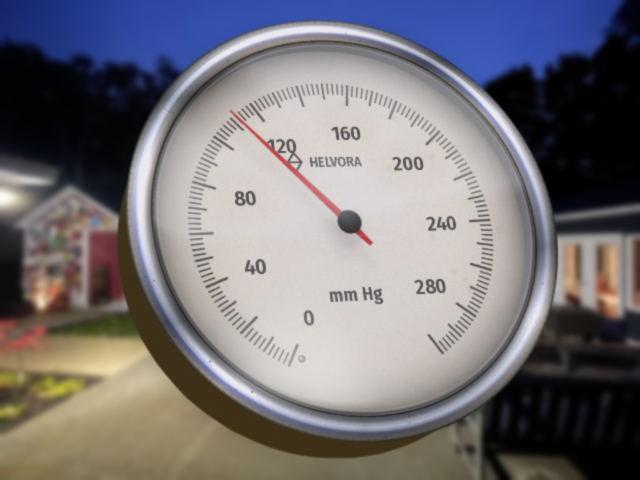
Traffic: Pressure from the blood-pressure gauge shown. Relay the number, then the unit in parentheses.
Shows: 110 (mmHg)
